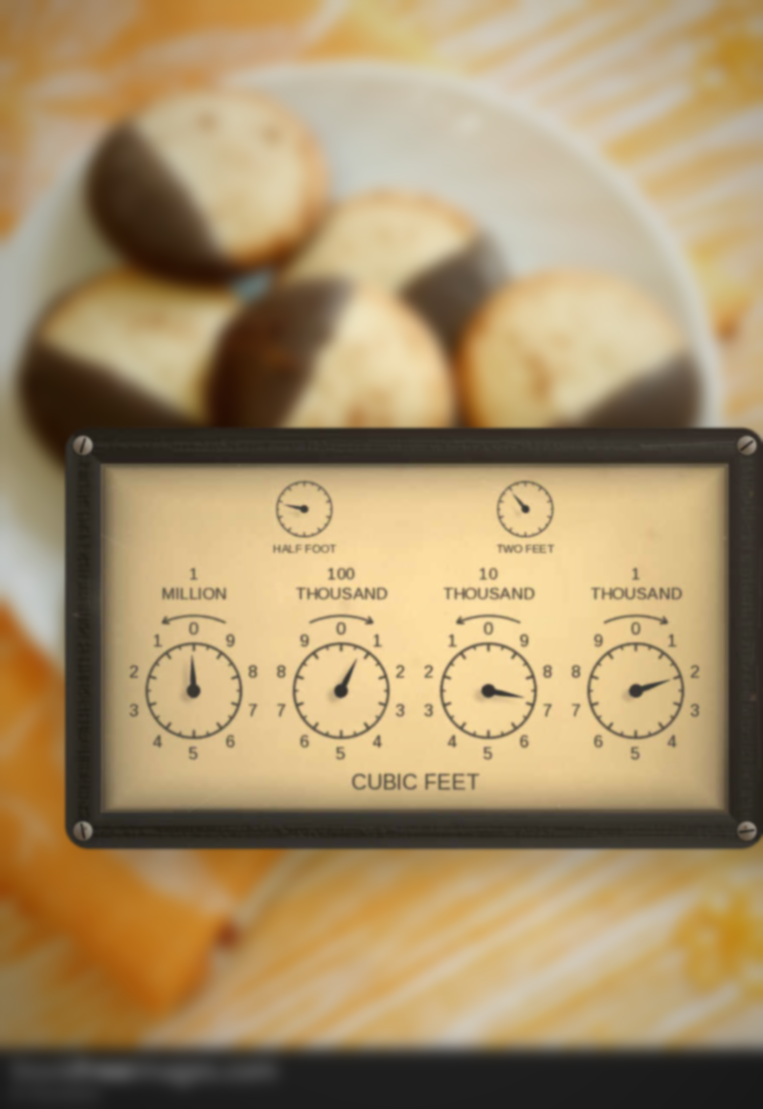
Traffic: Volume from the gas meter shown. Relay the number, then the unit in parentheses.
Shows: 7200 (ft³)
